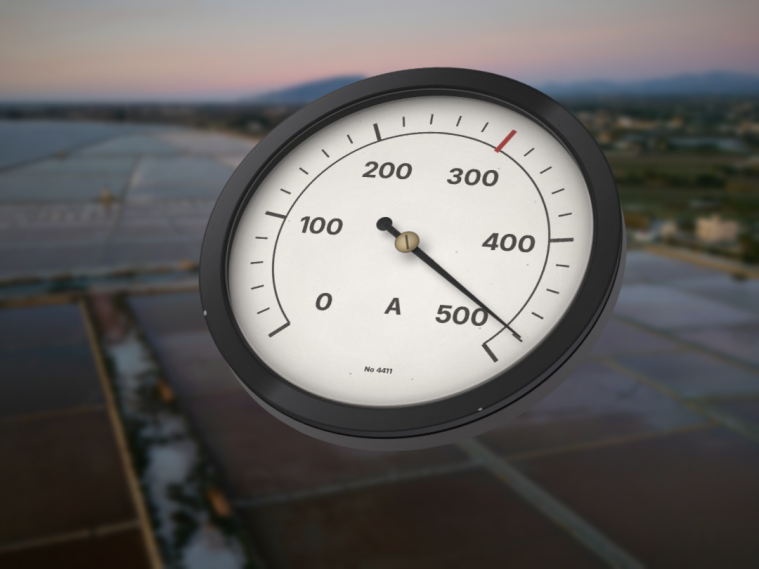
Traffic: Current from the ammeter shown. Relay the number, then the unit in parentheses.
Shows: 480 (A)
